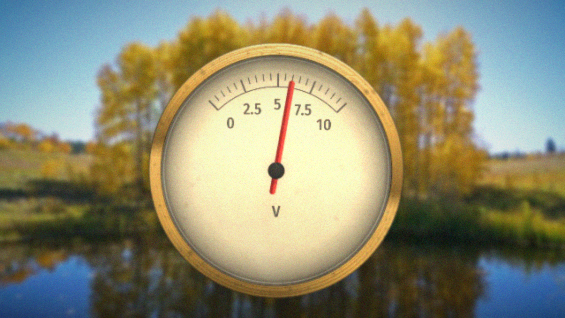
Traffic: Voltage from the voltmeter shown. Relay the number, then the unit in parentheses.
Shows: 6 (V)
